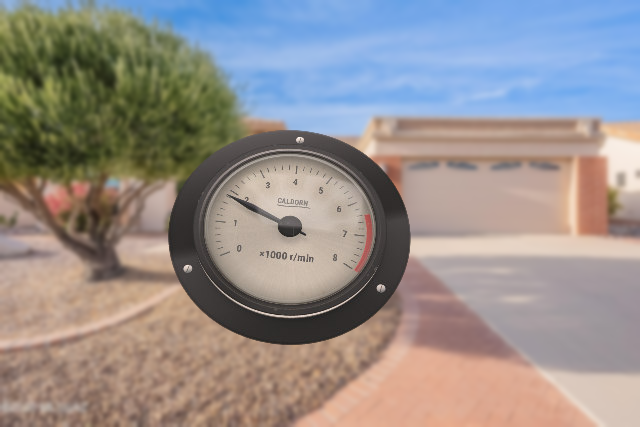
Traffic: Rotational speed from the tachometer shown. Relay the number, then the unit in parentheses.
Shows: 1800 (rpm)
